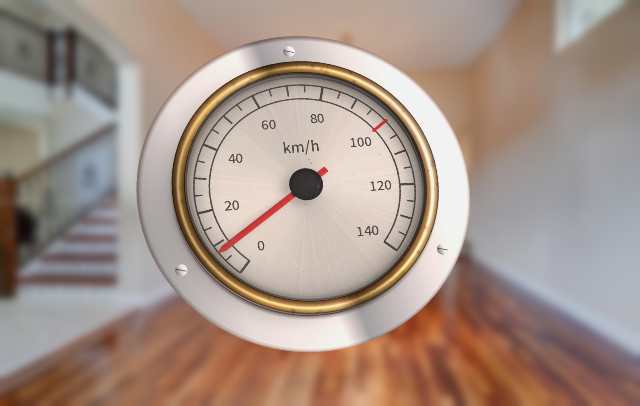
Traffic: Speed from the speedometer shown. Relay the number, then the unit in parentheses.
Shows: 7.5 (km/h)
